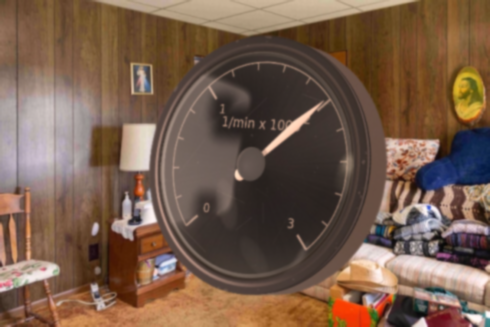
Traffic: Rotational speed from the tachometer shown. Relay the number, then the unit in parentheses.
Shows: 2000 (rpm)
